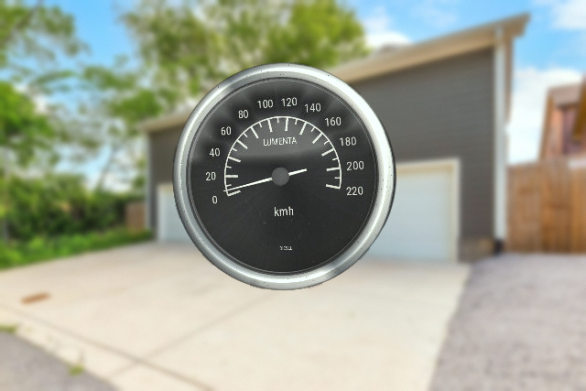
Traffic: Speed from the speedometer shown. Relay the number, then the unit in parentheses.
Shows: 5 (km/h)
